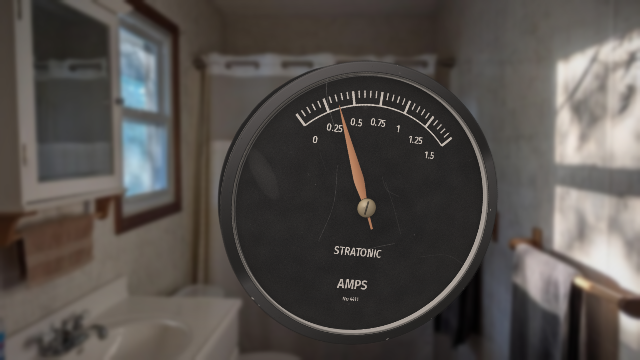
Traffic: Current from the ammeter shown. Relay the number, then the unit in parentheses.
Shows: 0.35 (A)
